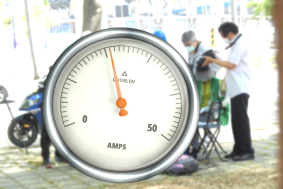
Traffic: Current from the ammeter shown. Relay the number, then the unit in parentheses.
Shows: 21 (A)
